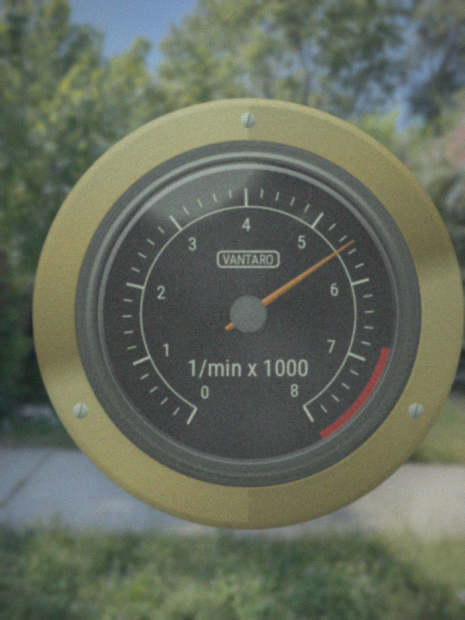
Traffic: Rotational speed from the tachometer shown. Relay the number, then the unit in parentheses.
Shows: 5500 (rpm)
